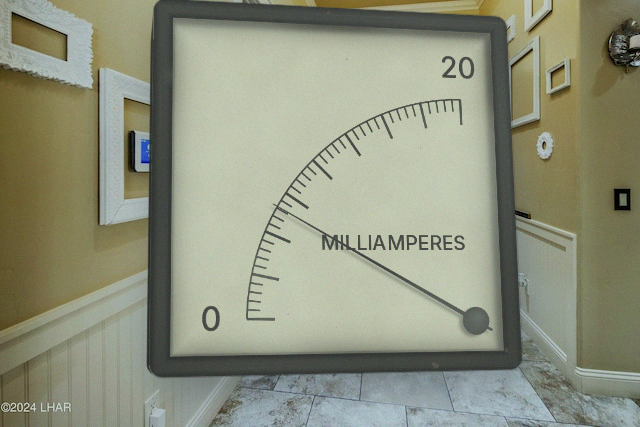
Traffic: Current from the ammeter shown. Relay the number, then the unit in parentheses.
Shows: 6.5 (mA)
